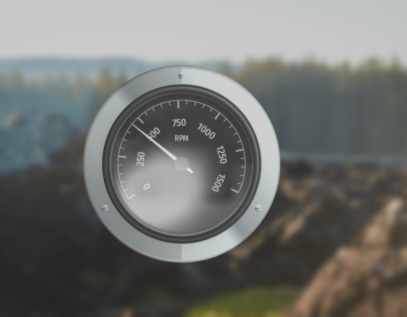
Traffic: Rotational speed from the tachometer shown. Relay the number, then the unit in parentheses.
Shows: 450 (rpm)
